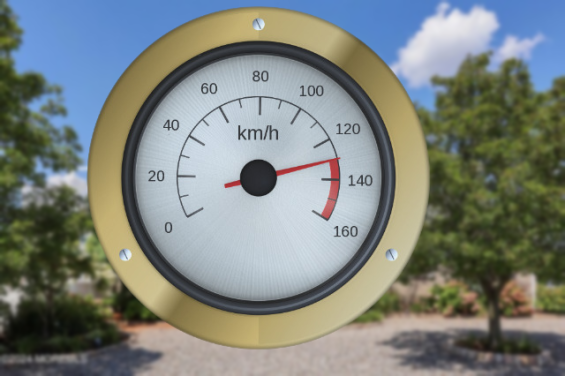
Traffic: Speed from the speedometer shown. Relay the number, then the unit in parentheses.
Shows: 130 (km/h)
